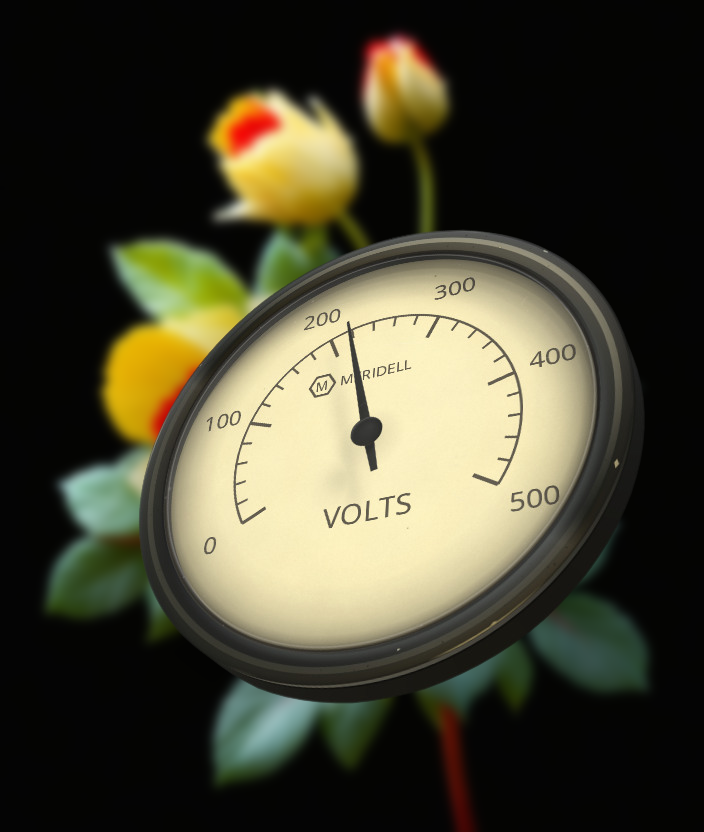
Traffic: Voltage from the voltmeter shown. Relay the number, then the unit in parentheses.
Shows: 220 (V)
